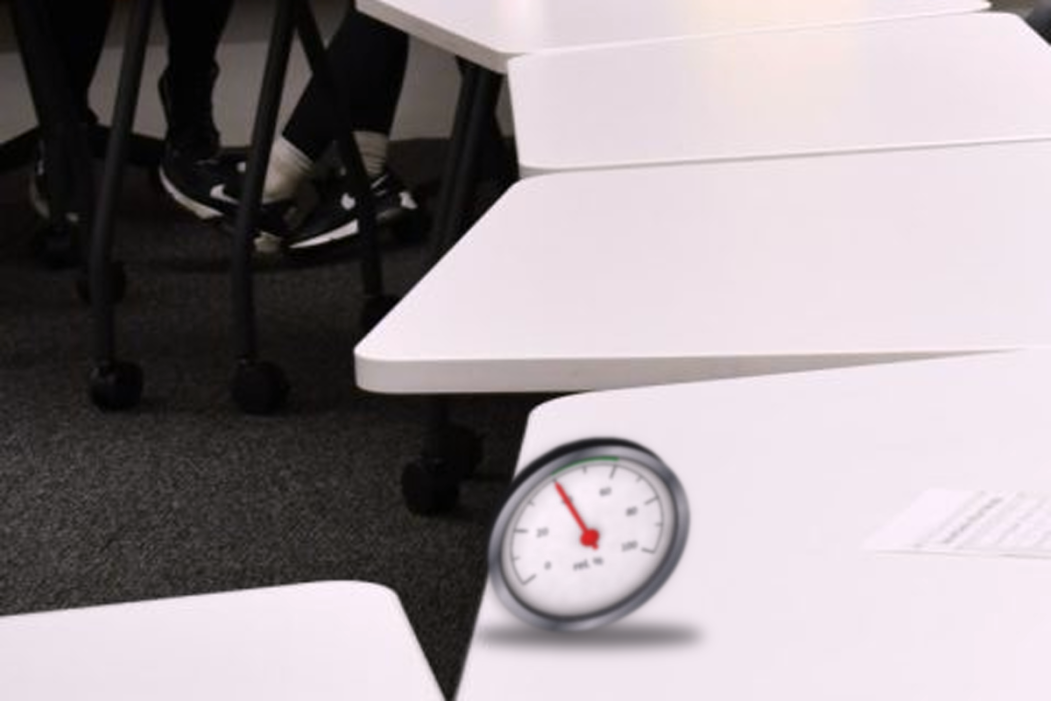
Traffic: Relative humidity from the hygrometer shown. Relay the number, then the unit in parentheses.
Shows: 40 (%)
